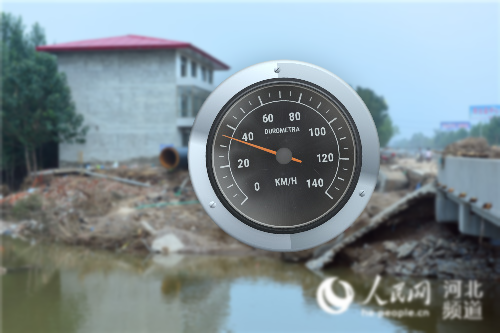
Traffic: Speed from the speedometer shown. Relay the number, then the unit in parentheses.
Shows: 35 (km/h)
